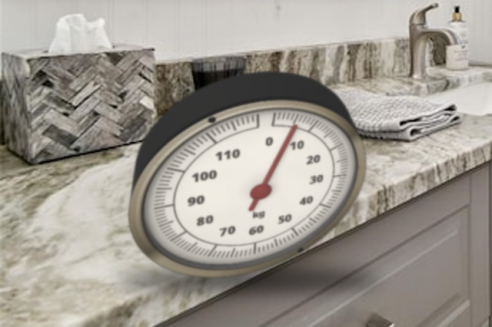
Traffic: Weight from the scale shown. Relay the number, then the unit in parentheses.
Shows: 5 (kg)
